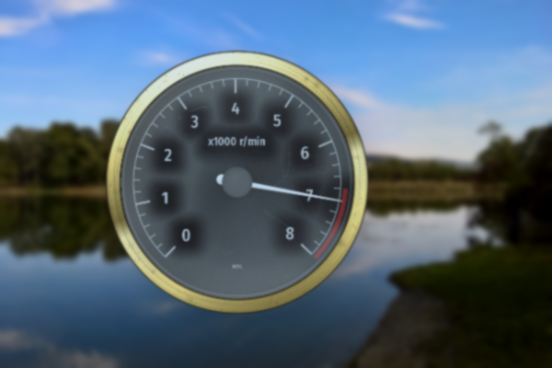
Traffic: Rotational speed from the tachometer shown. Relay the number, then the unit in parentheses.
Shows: 7000 (rpm)
